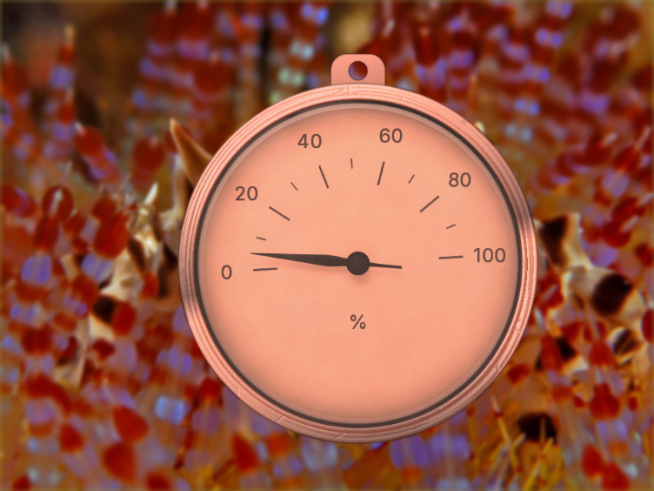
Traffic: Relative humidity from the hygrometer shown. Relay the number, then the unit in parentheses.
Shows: 5 (%)
